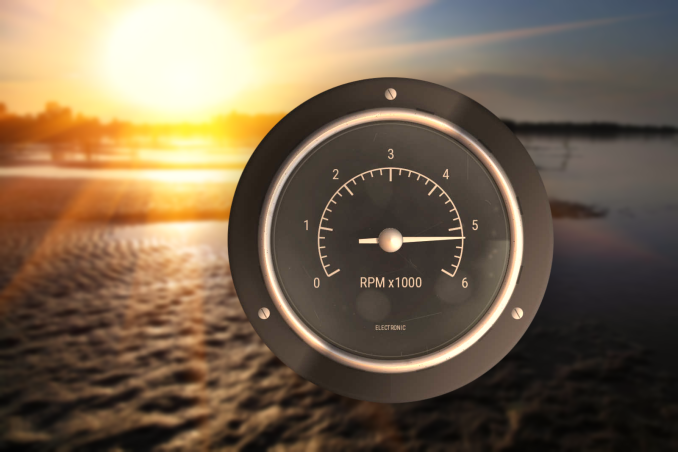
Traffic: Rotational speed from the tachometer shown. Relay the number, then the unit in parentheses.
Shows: 5200 (rpm)
